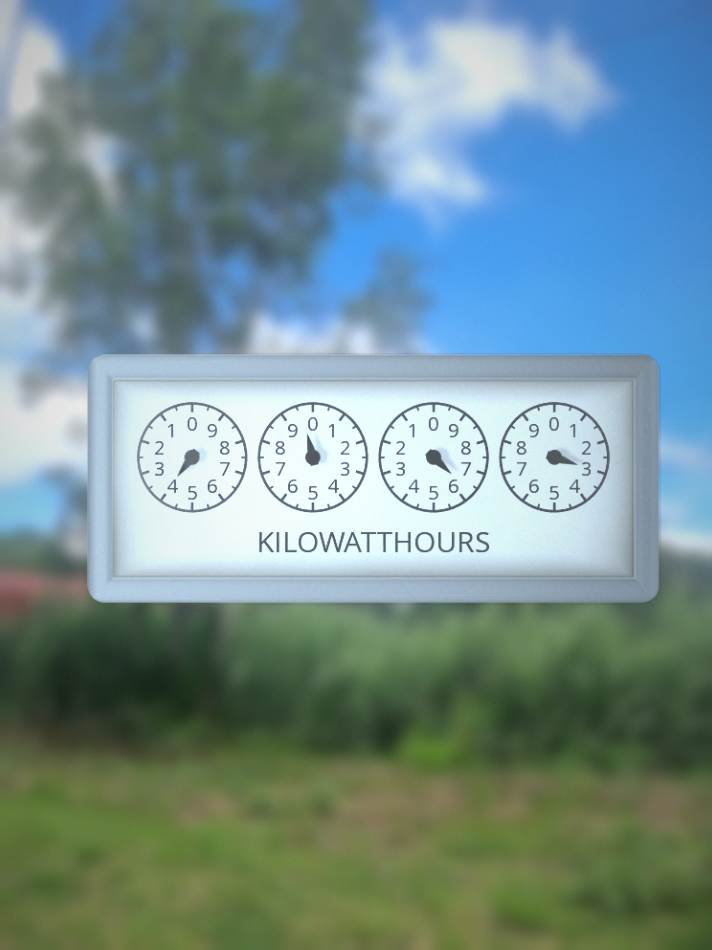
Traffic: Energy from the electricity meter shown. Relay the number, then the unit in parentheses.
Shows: 3963 (kWh)
